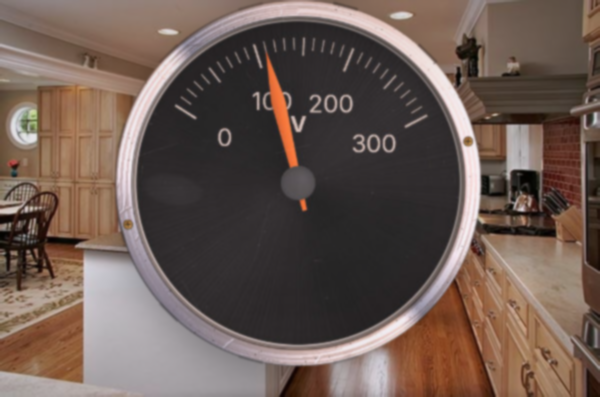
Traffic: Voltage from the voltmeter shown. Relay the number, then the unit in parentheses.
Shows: 110 (V)
